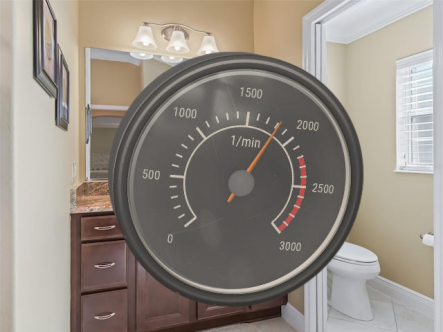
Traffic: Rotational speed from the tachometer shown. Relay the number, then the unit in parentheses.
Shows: 1800 (rpm)
